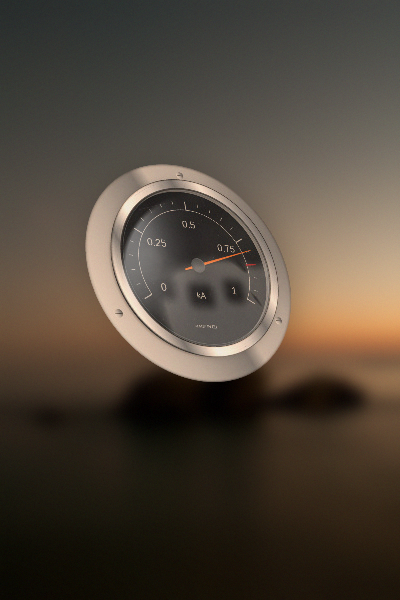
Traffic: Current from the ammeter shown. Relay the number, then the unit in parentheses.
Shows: 0.8 (kA)
